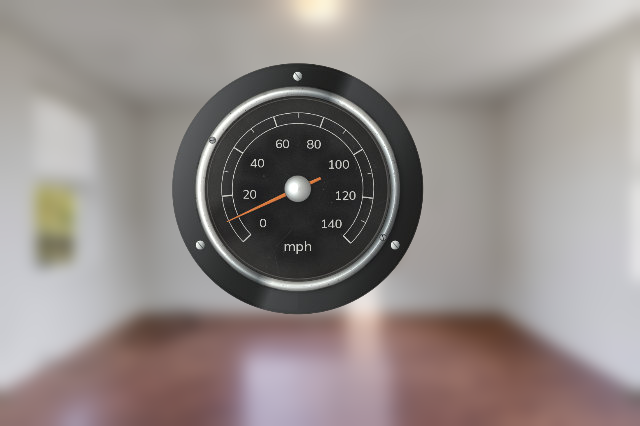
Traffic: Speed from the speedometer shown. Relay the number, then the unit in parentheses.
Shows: 10 (mph)
